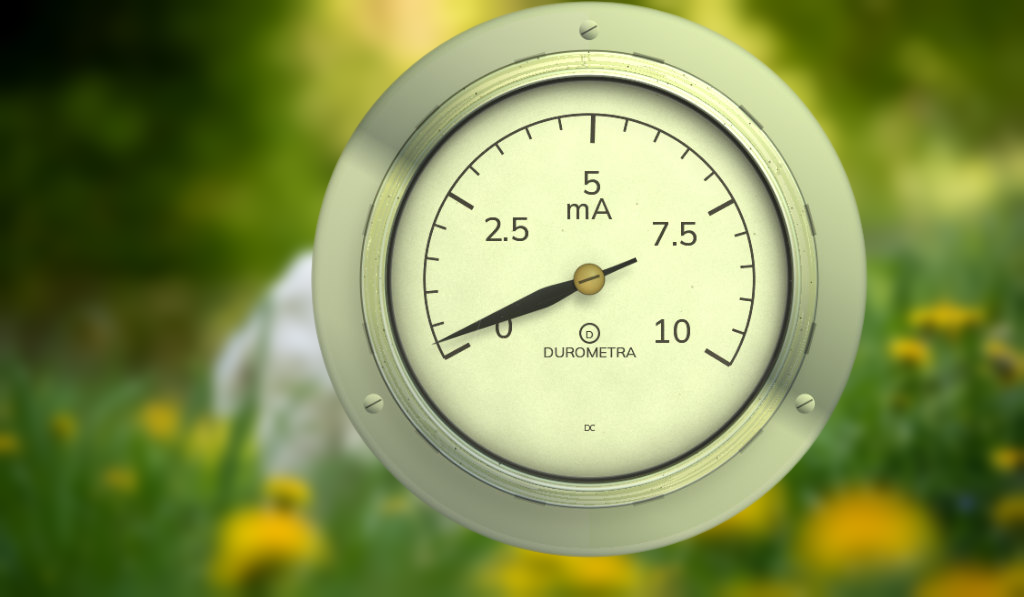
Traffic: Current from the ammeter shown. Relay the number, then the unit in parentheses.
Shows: 0.25 (mA)
